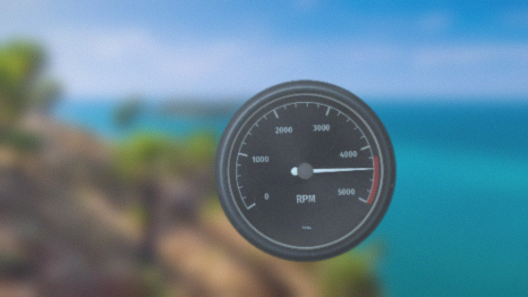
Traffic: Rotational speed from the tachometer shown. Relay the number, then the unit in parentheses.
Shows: 4400 (rpm)
